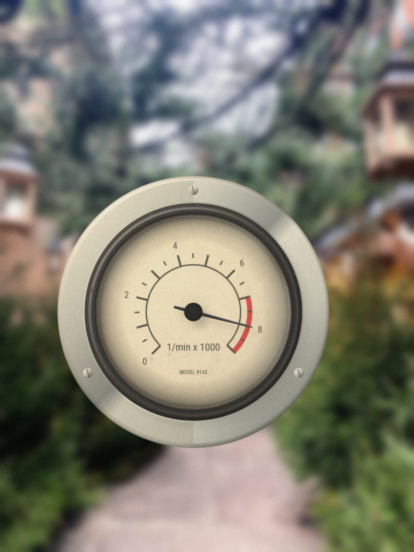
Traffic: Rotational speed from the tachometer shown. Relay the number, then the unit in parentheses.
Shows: 8000 (rpm)
